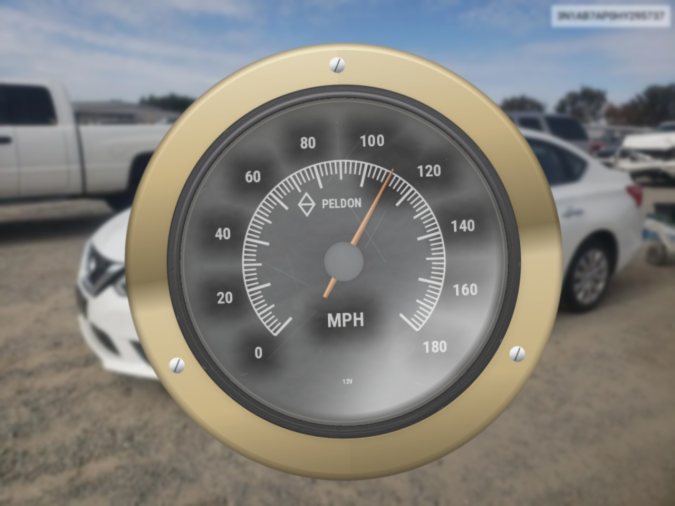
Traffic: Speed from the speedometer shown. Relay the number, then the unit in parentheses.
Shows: 110 (mph)
